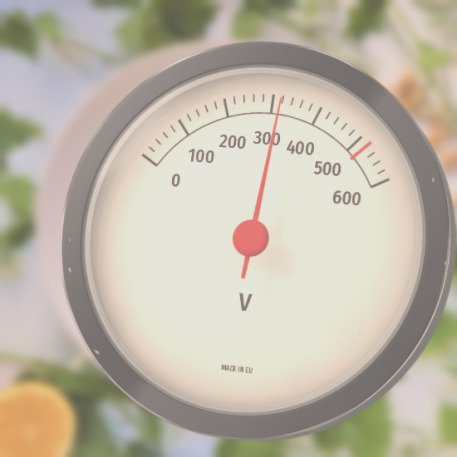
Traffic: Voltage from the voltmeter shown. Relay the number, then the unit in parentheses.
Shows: 320 (V)
